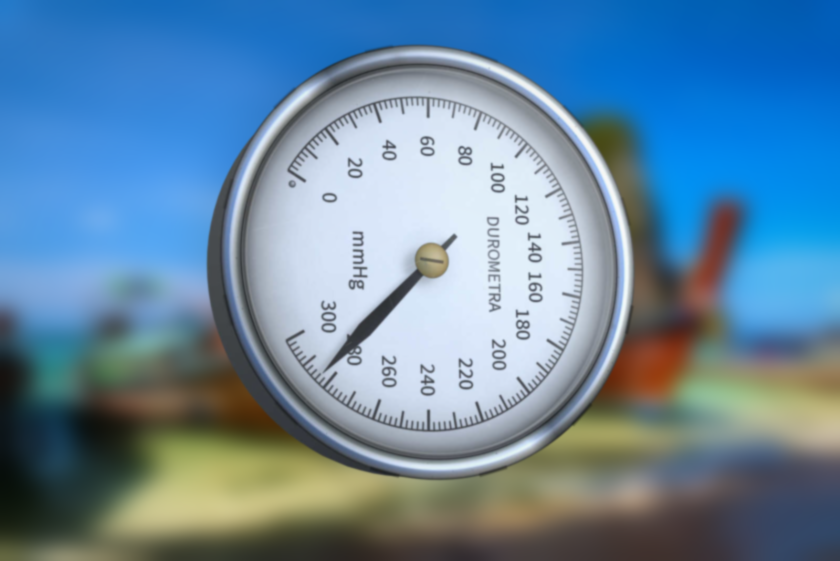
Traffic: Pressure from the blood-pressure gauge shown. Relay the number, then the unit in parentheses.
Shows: 284 (mmHg)
